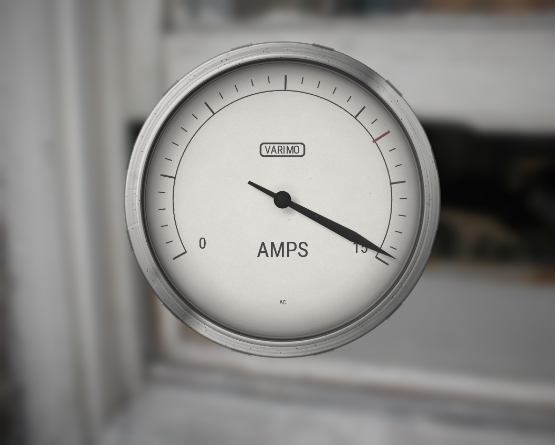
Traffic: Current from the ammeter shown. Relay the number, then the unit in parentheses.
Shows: 14.75 (A)
